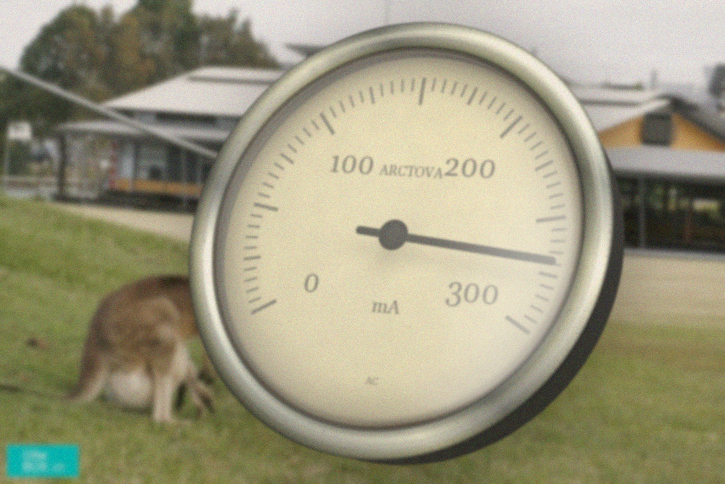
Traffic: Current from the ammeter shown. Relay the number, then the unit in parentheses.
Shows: 270 (mA)
